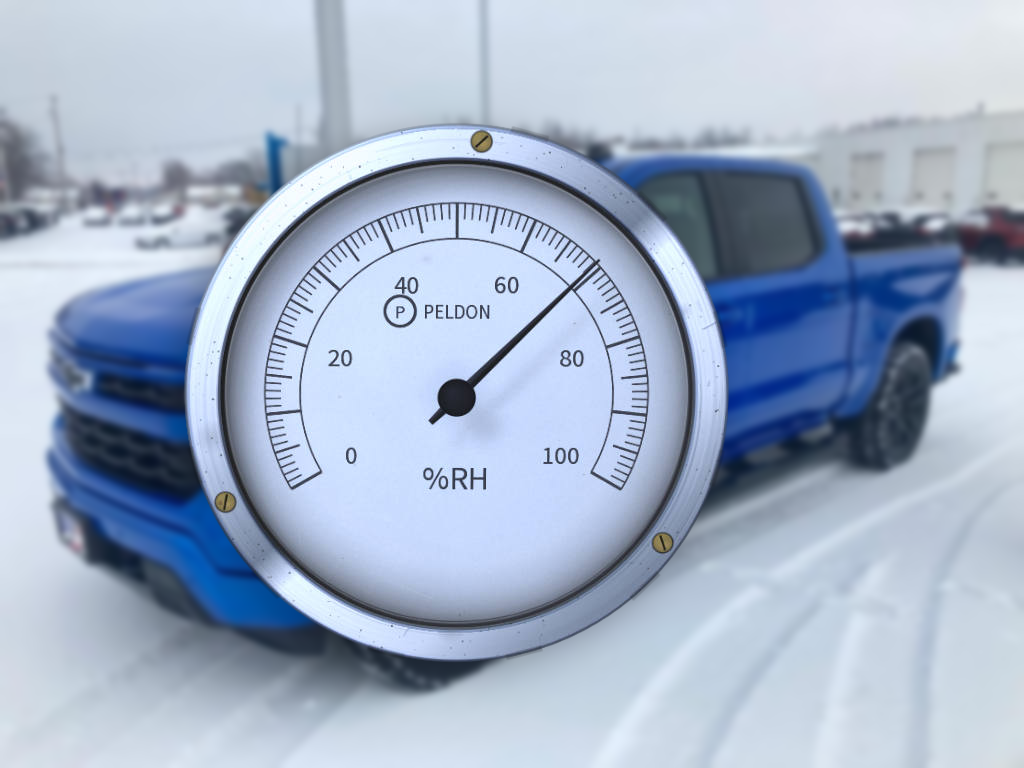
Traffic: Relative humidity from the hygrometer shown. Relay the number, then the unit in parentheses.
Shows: 69 (%)
